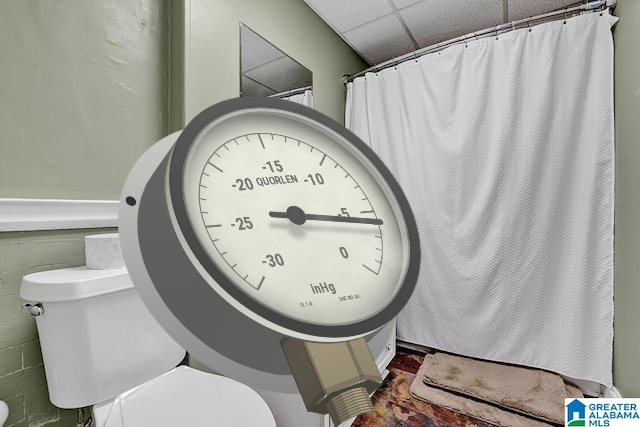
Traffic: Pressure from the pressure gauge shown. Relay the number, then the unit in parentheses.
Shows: -4 (inHg)
